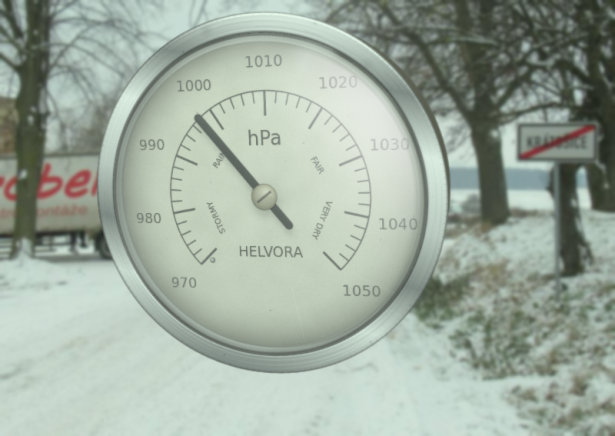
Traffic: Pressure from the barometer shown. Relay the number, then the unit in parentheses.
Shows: 998 (hPa)
